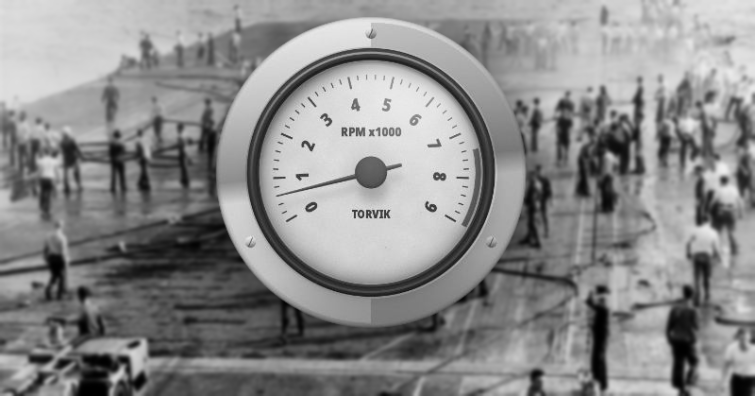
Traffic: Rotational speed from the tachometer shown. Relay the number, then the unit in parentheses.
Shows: 600 (rpm)
